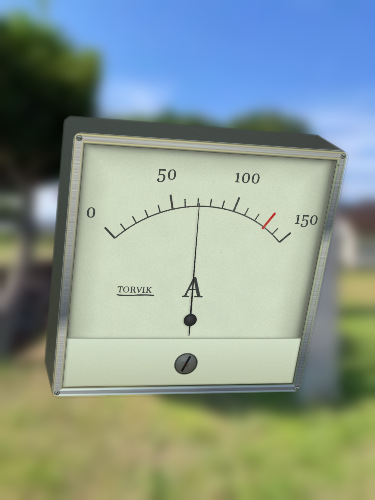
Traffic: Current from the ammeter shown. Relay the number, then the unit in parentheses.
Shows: 70 (A)
